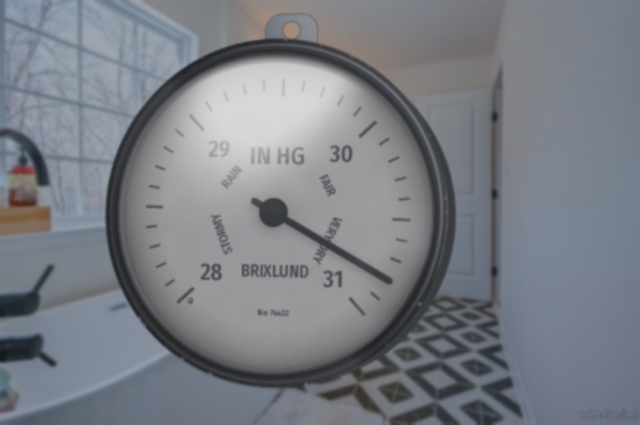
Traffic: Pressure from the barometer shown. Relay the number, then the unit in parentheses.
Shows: 30.8 (inHg)
